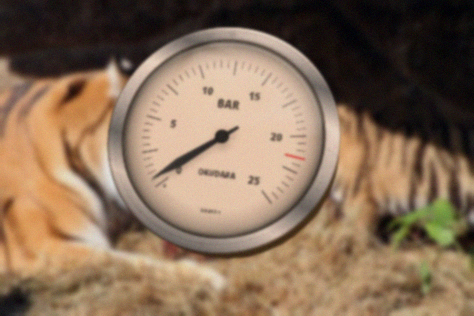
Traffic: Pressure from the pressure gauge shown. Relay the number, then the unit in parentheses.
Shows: 0.5 (bar)
